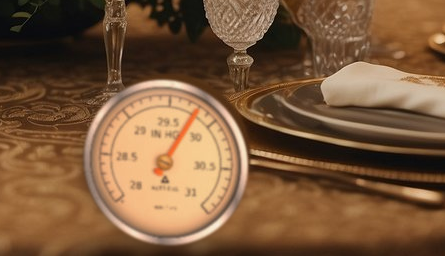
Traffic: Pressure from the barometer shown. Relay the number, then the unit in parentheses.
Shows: 29.8 (inHg)
